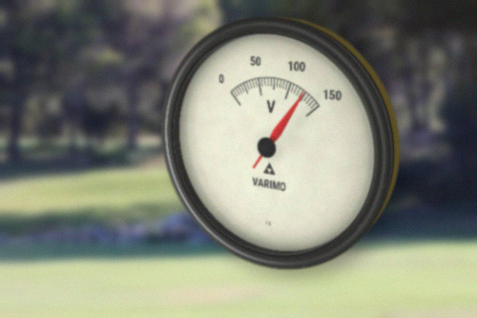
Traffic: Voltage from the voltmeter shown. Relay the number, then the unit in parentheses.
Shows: 125 (V)
